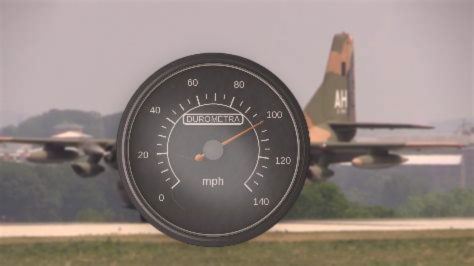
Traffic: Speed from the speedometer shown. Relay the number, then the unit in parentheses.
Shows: 100 (mph)
